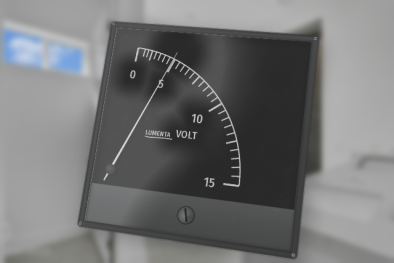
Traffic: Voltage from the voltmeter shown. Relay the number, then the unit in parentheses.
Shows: 5 (V)
